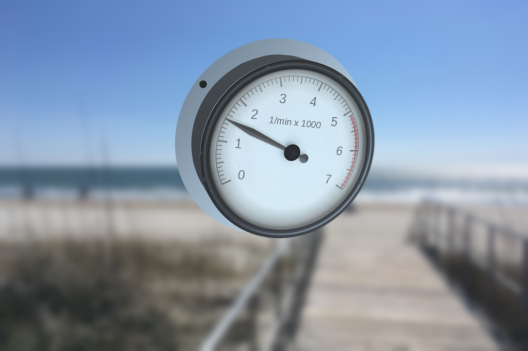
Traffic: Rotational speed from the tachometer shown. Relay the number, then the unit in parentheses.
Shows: 1500 (rpm)
